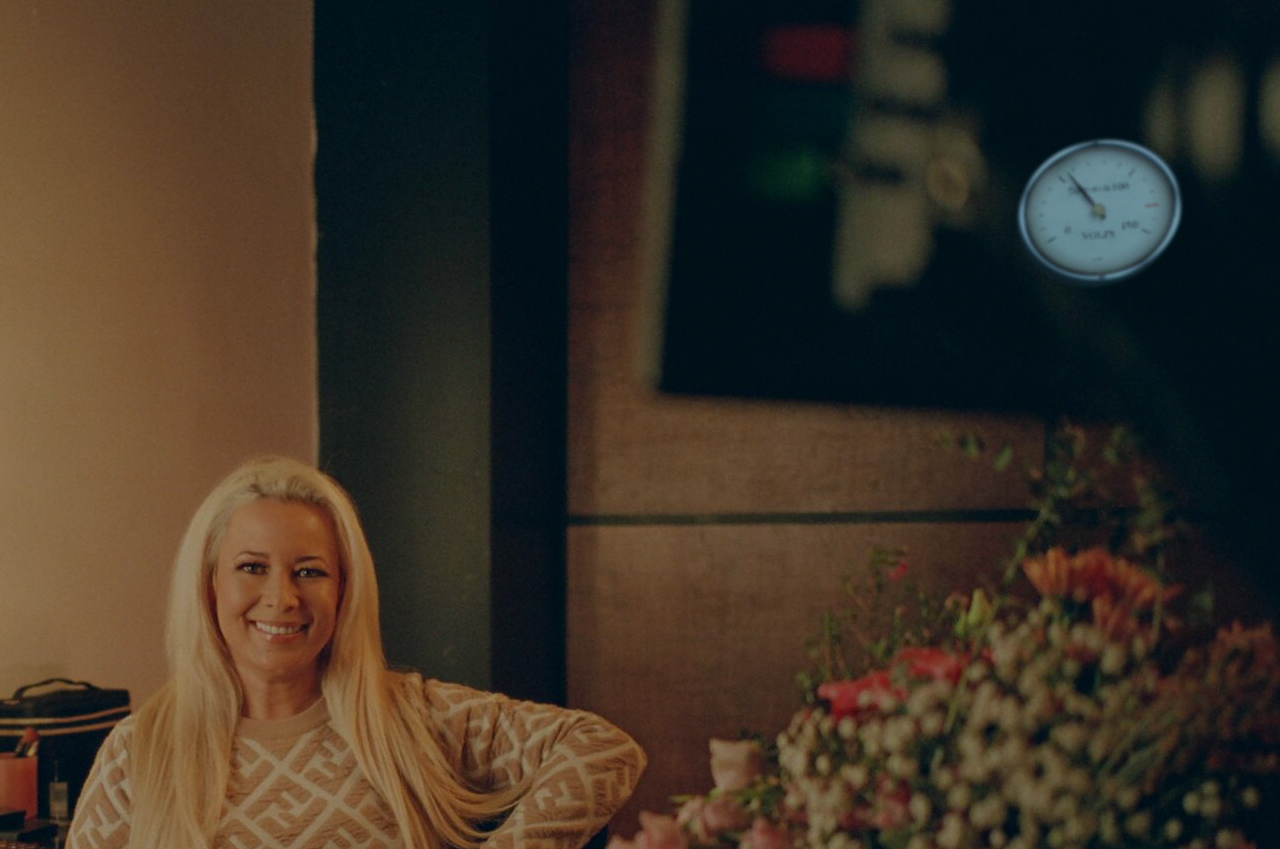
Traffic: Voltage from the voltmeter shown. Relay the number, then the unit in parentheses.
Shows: 55 (V)
